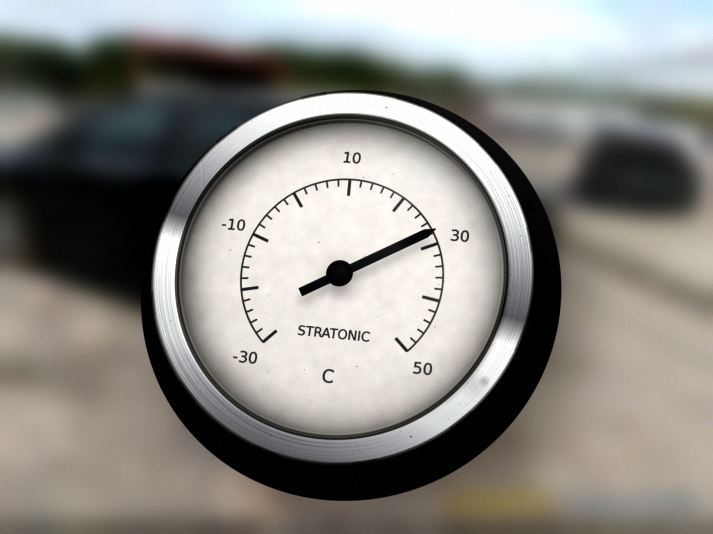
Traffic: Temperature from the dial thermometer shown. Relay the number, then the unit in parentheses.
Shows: 28 (°C)
